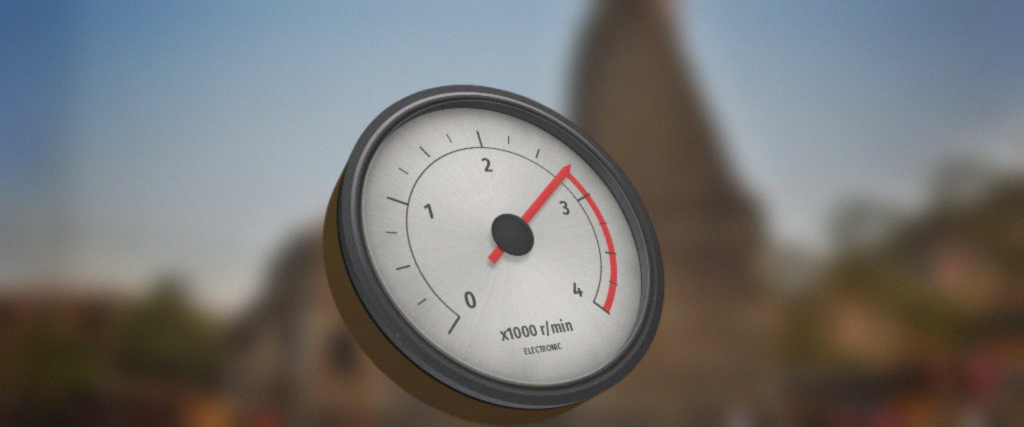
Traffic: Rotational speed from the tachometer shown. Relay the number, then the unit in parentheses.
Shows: 2750 (rpm)
